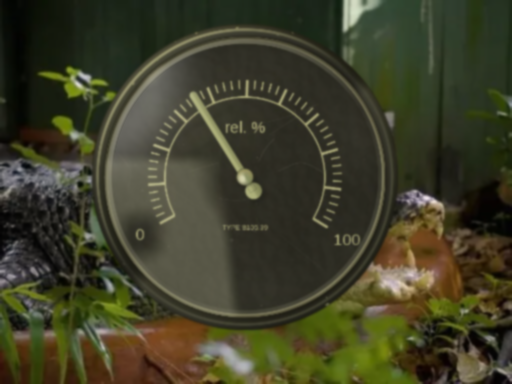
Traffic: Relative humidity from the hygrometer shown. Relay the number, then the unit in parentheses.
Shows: 36 (%)
